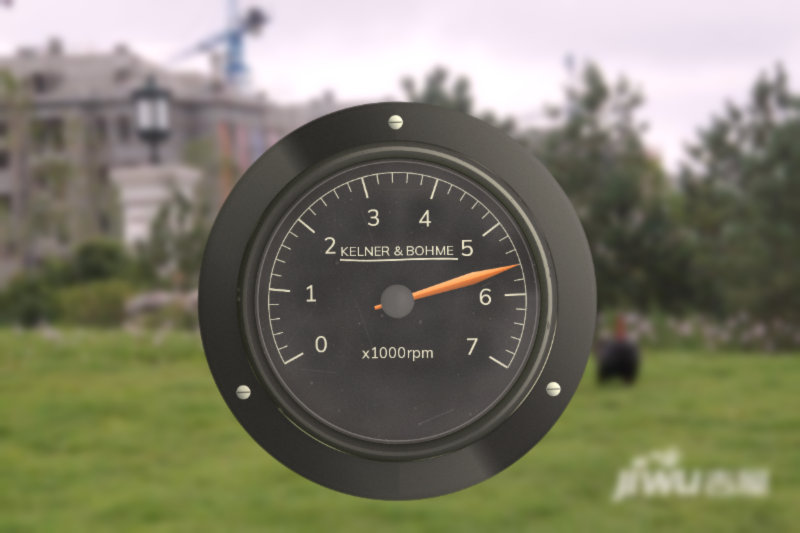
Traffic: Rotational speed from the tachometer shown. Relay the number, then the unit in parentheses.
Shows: 5600 (rpm)
